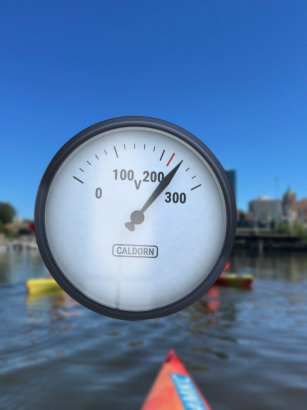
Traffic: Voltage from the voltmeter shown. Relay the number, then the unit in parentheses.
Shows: 240 (V)
